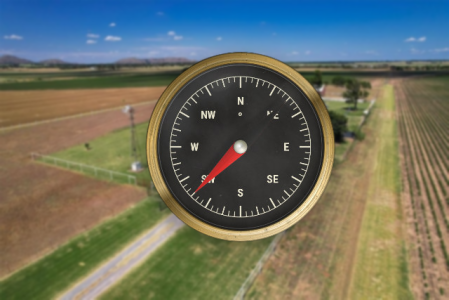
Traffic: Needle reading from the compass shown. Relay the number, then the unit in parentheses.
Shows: 225 (°)
